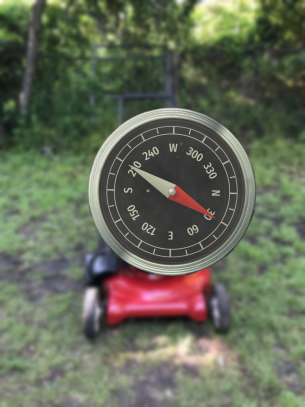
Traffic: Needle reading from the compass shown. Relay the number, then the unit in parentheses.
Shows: 30 (°)
